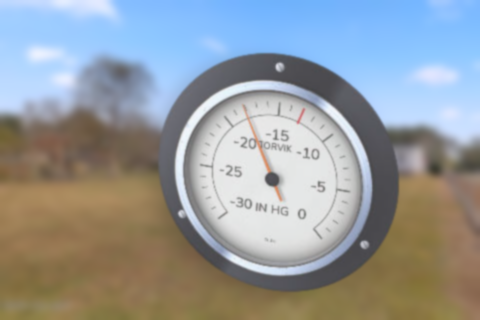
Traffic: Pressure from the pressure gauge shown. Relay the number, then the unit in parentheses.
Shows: -18 (inHg)
